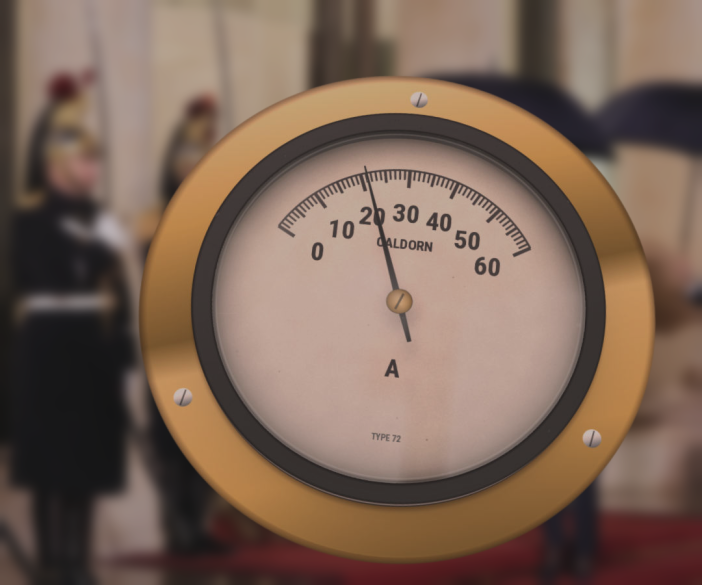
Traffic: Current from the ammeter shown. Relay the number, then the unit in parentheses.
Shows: 21 (A)
